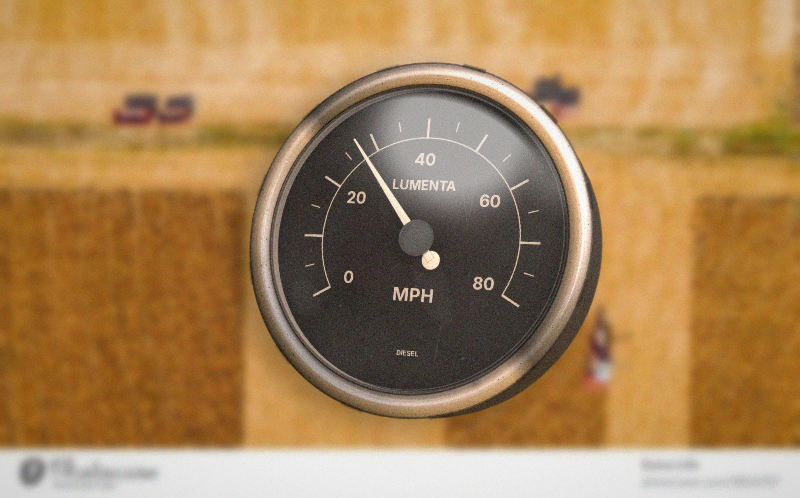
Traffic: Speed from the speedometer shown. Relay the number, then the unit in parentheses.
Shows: 27.5 (mph)
